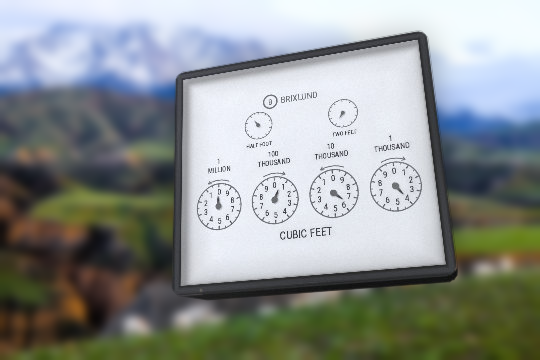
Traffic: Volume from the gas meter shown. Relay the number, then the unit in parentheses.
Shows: 6400 (ft³)
